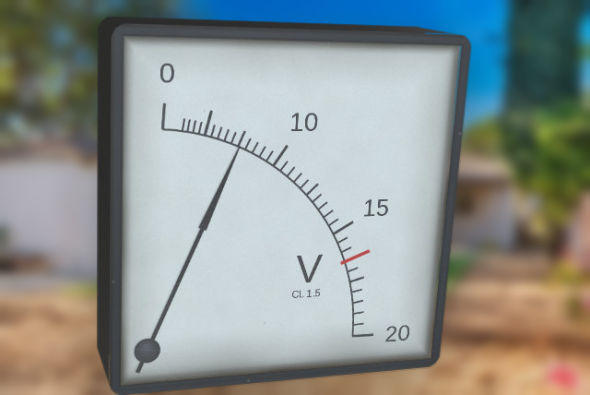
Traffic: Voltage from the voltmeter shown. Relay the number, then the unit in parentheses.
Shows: 7.5 (V)
